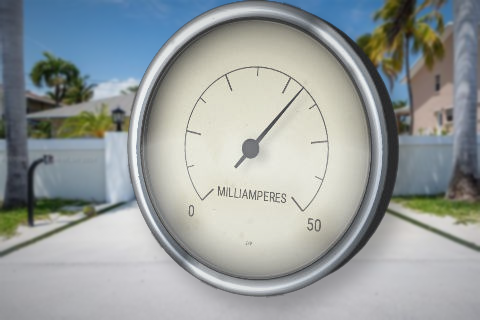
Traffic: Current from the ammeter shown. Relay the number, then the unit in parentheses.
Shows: 32.5 (mA)
